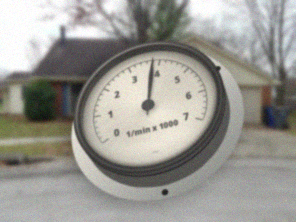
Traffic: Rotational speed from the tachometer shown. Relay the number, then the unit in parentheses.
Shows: 3800 (rpm)
